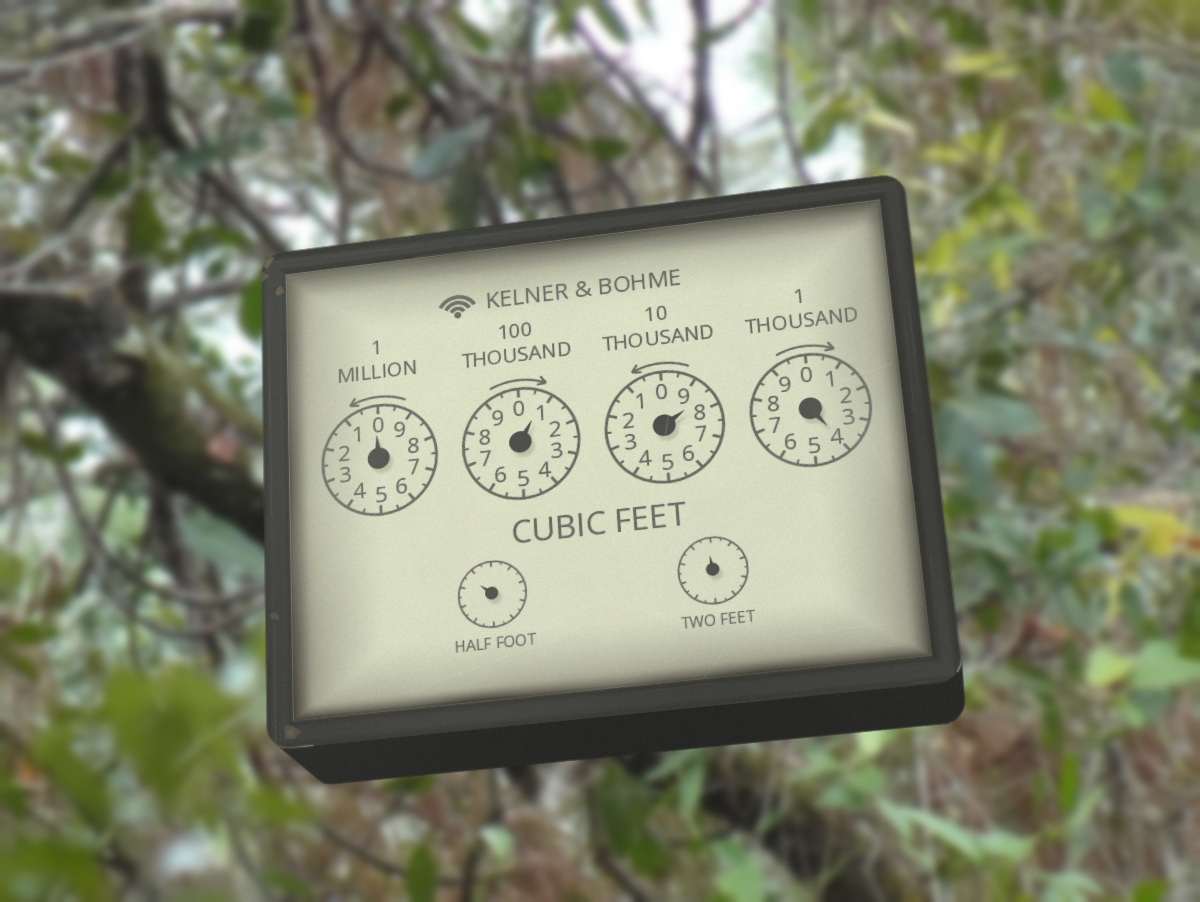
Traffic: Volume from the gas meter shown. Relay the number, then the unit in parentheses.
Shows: 8400 (ft³)
